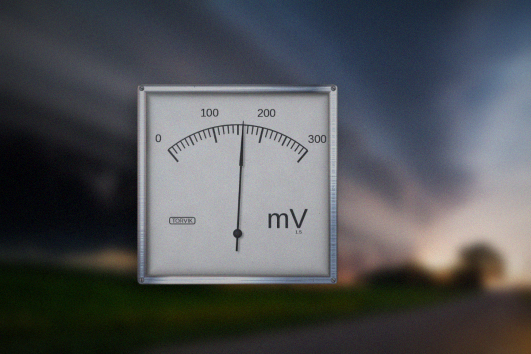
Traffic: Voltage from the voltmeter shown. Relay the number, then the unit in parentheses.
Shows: 160 (mV)
